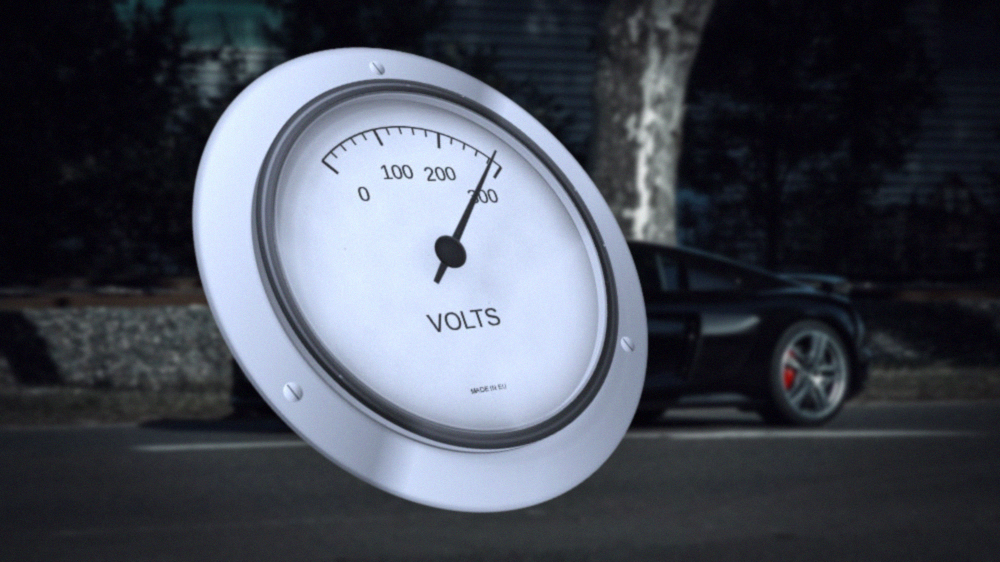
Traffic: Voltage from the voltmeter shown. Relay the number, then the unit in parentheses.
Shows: 280 (V)
